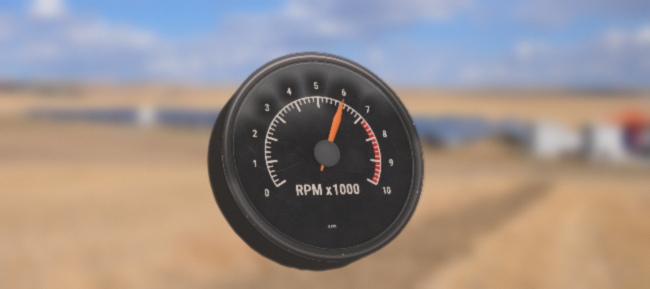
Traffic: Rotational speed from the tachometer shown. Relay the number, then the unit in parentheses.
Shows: 6000 (rpm)
